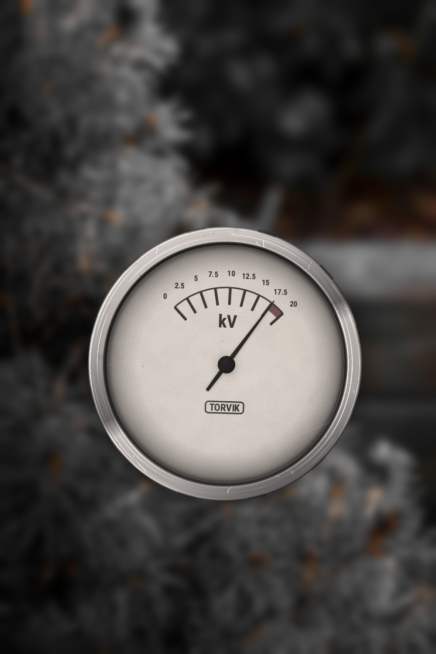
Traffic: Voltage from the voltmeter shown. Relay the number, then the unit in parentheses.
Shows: 17.5 (kV)
